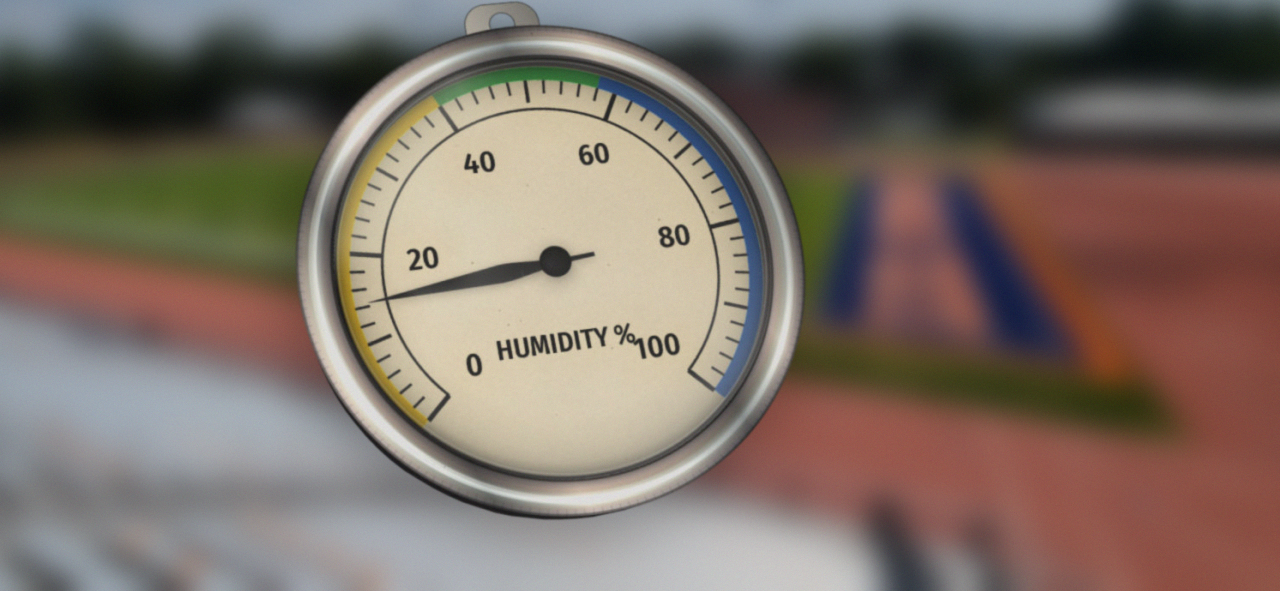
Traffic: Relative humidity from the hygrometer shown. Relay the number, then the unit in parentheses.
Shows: 14 (%)
